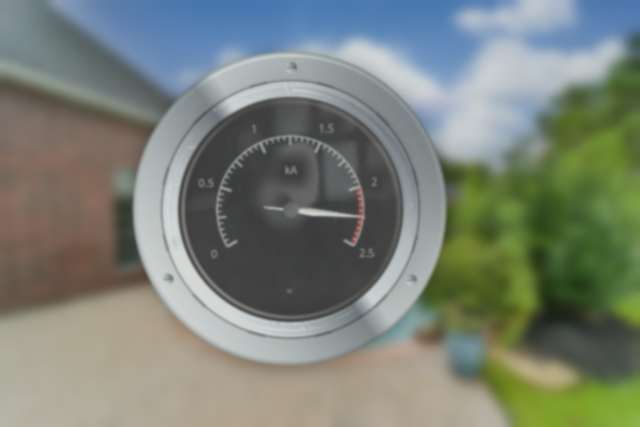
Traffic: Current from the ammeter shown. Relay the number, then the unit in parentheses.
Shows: 2.25 (kA)
